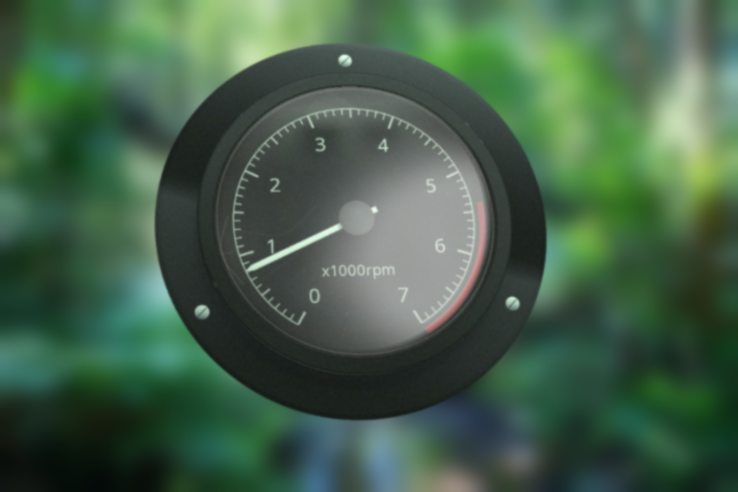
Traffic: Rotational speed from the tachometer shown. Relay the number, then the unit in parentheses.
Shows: 800 (rpm)
